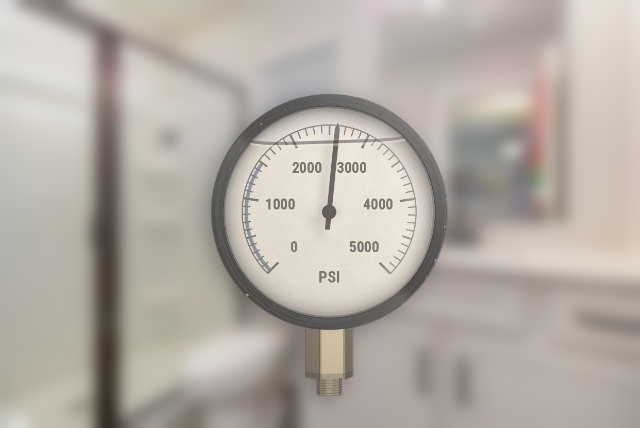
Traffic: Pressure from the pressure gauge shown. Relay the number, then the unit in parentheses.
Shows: 2600 (psi)
